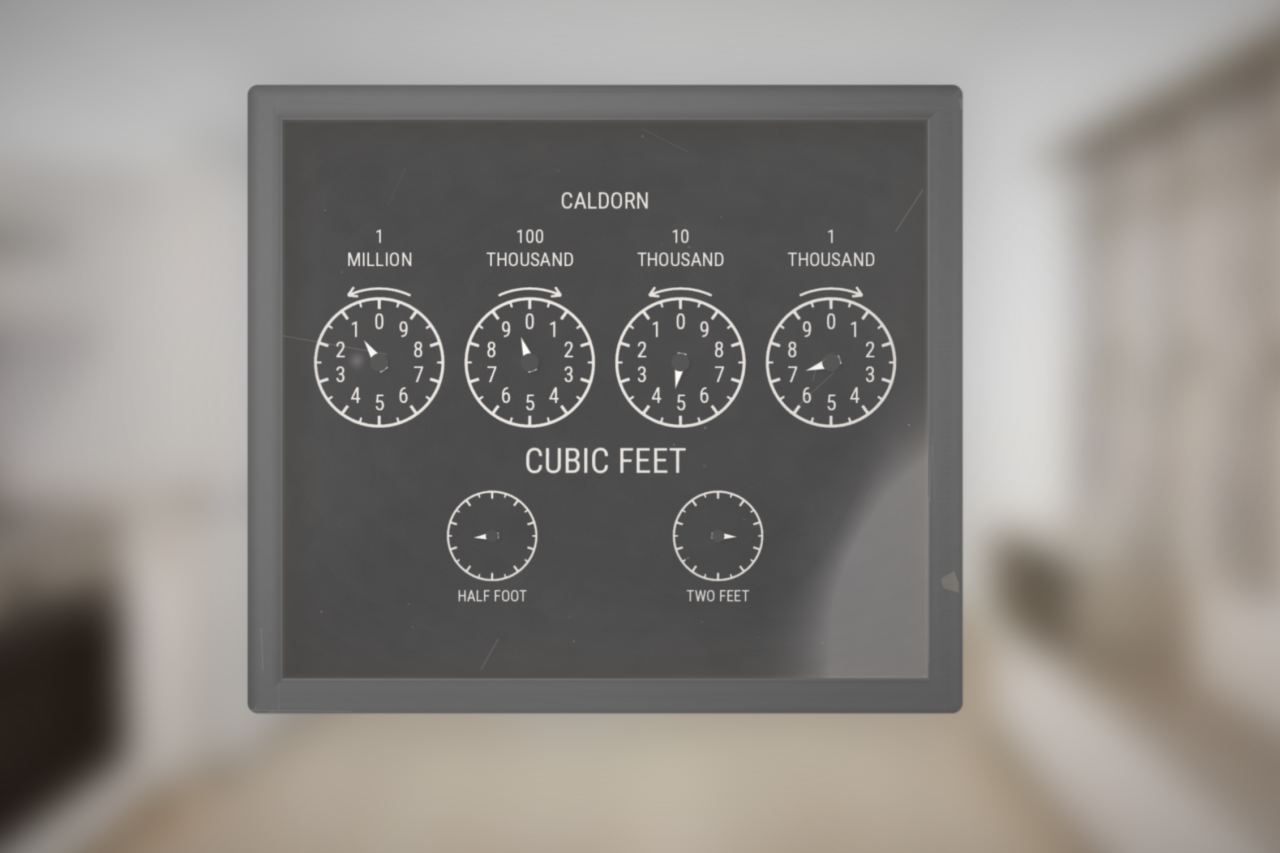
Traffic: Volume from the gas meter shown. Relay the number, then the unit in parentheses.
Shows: 94700 (ft³)
